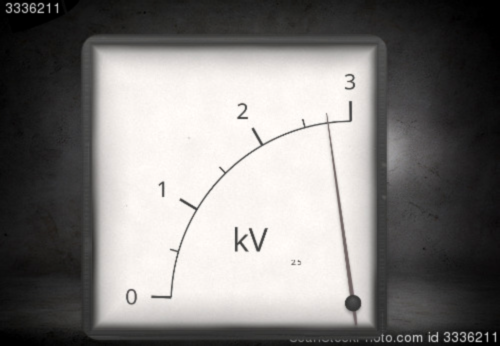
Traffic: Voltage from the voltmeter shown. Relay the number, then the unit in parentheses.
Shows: 2.75 (kV)
